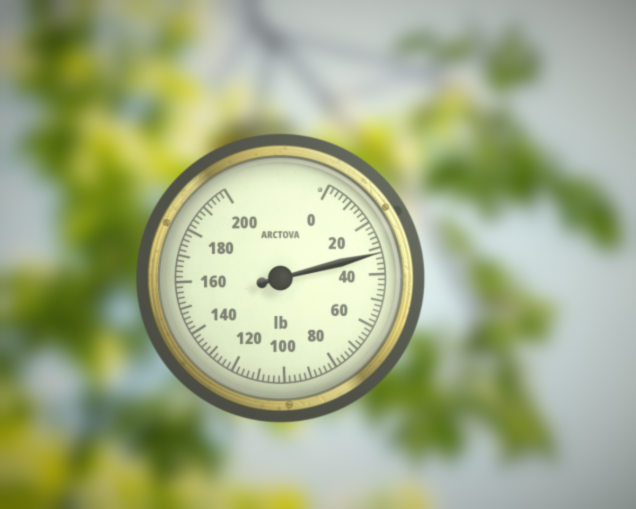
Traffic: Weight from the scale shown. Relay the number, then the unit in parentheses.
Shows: 32 (lb)
